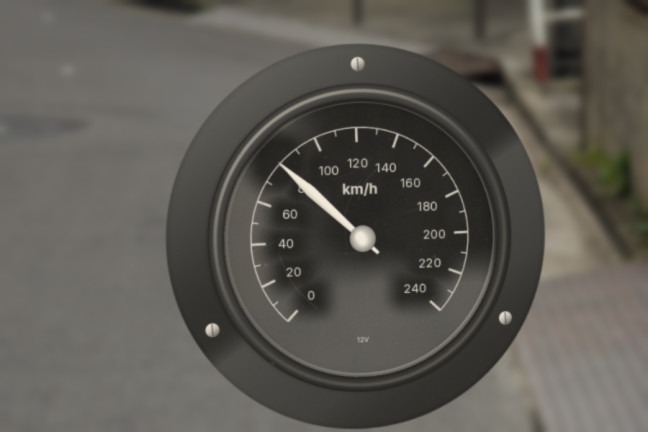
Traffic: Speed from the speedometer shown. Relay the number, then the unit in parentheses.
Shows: 80 (km/h)
